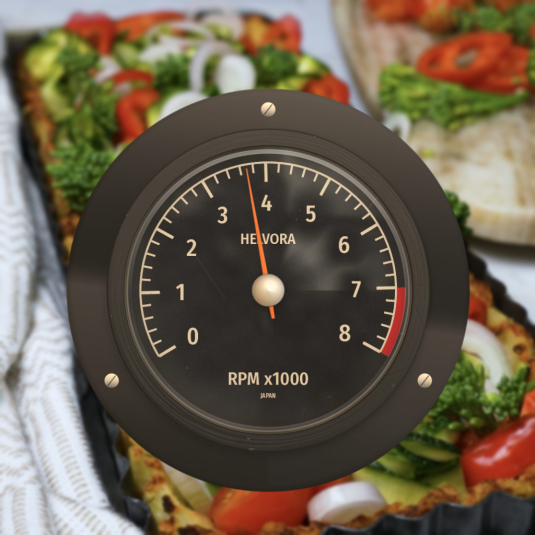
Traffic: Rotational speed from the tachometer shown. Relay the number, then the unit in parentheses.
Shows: 3700 (rpm)
